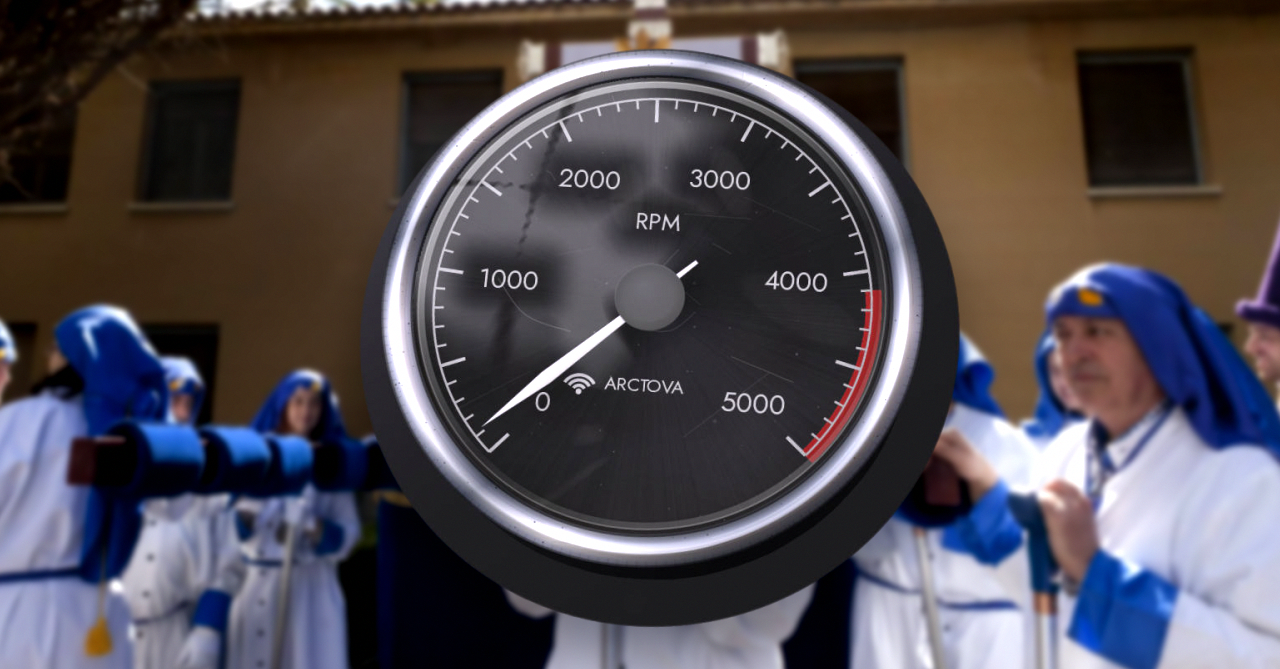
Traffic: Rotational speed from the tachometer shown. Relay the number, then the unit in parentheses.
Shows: 100 (rpm)
